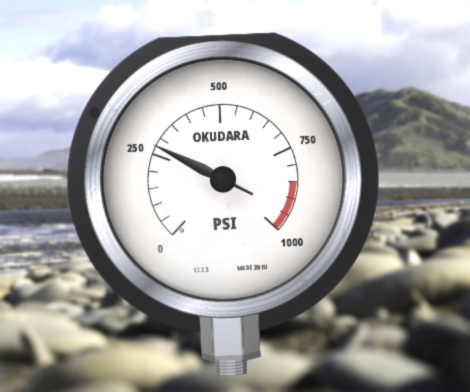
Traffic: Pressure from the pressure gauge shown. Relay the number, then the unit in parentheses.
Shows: 275 (psi)
